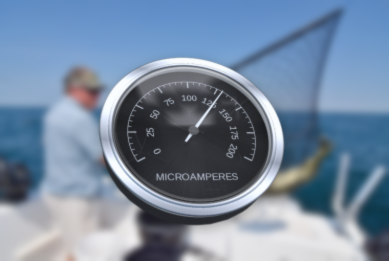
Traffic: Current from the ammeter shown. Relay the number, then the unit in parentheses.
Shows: 130 (µA)
